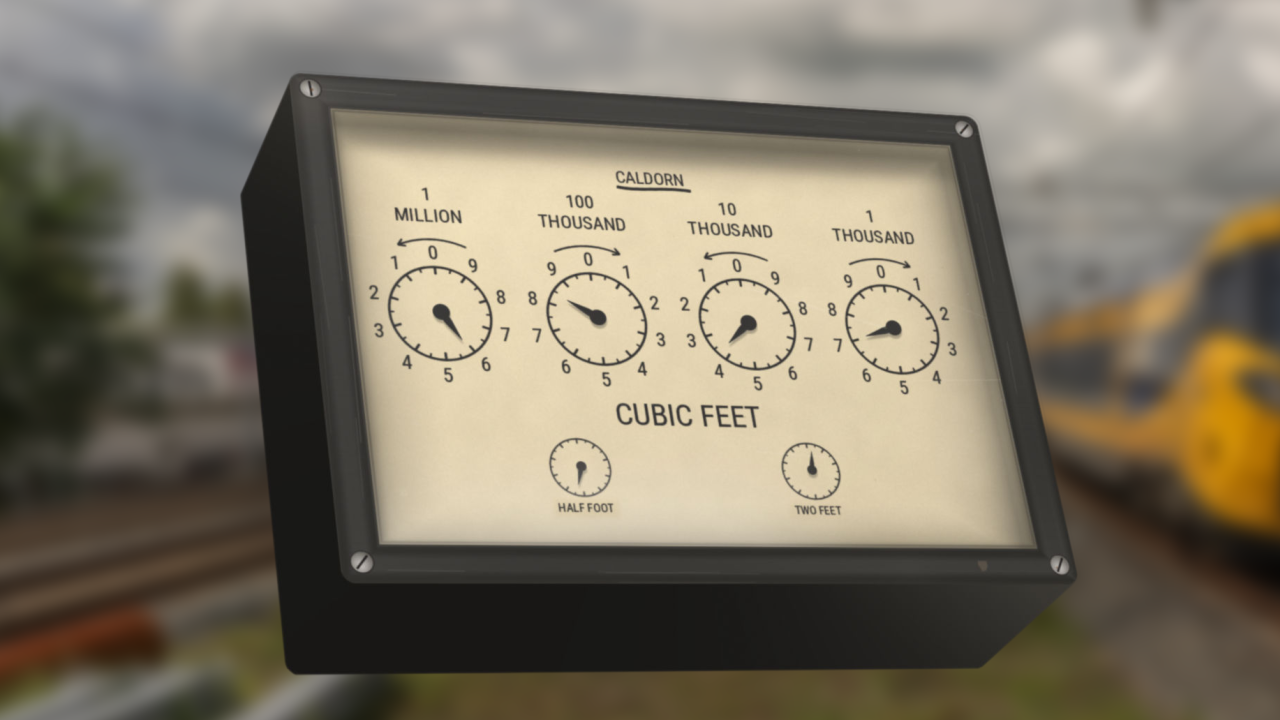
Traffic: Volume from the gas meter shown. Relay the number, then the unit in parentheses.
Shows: 583700 (ft³)
